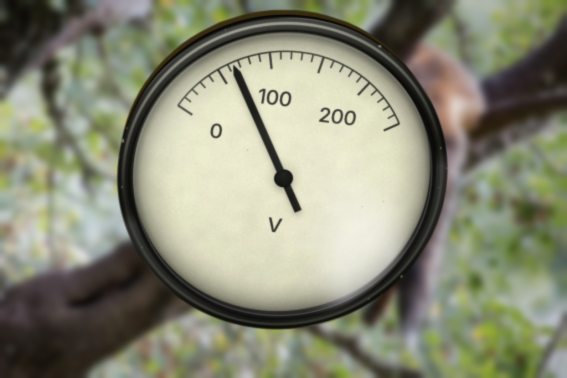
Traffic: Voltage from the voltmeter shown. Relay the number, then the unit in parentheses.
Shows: 65 (V)
